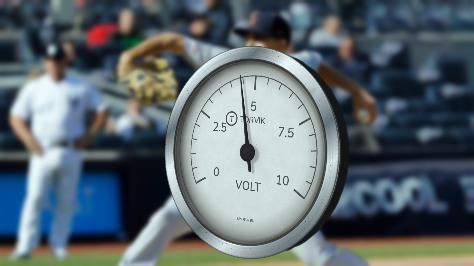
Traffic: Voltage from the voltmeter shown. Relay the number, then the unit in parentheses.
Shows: 4.5 (V)
